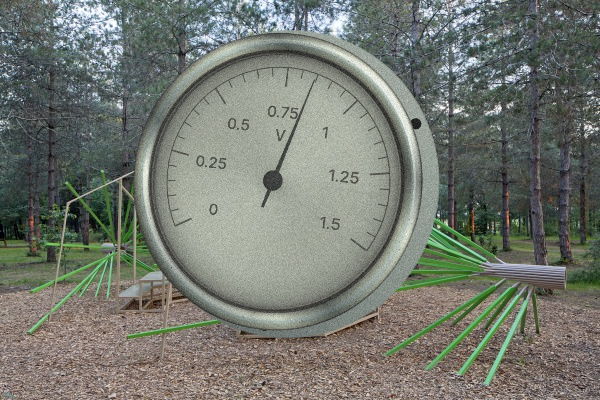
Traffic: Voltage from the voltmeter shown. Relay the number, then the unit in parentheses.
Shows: 0.85 (V)
